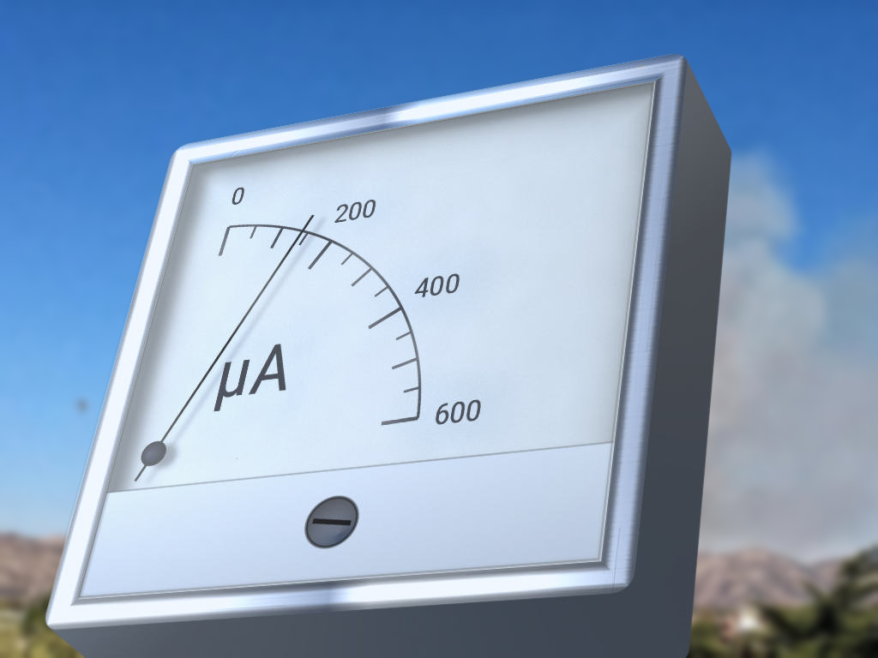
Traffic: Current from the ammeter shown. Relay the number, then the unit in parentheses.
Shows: 150 (µA)
